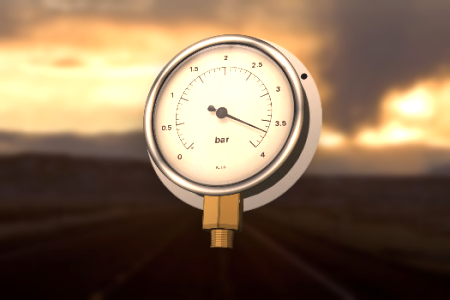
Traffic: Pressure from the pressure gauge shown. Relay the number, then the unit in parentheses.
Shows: 3.7 (bar)
